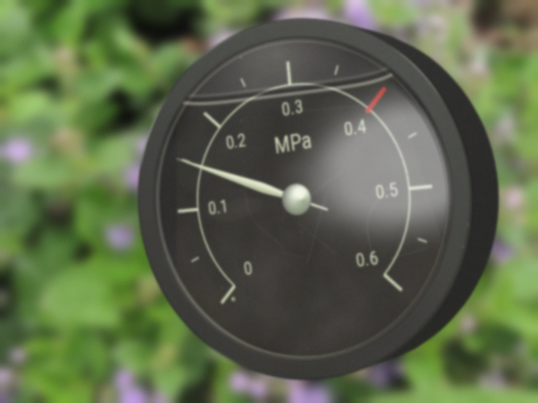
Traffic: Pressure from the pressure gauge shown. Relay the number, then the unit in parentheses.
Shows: 0.15 (MPa)
